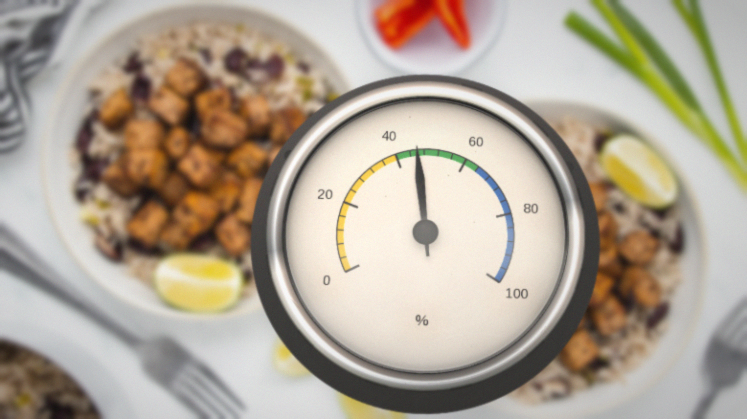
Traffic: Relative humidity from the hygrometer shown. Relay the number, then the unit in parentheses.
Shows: 46 (%)
